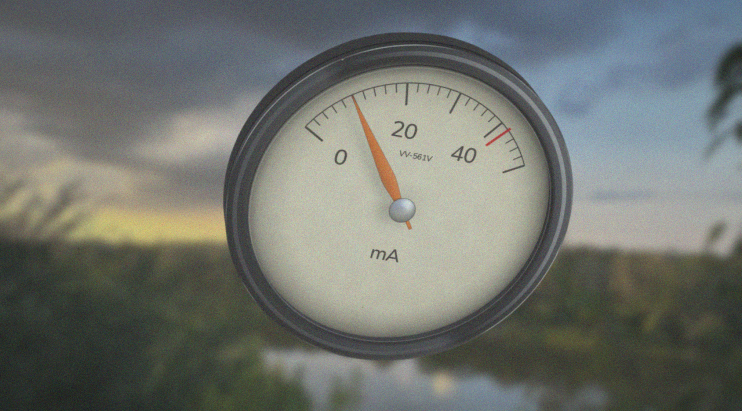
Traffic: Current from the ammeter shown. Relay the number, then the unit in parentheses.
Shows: 10 (mA)
